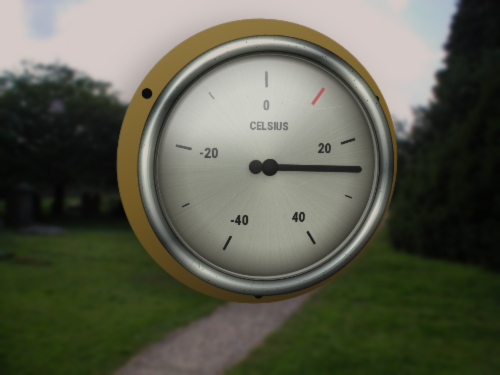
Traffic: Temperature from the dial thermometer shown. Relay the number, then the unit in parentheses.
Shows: 25 (°C)
